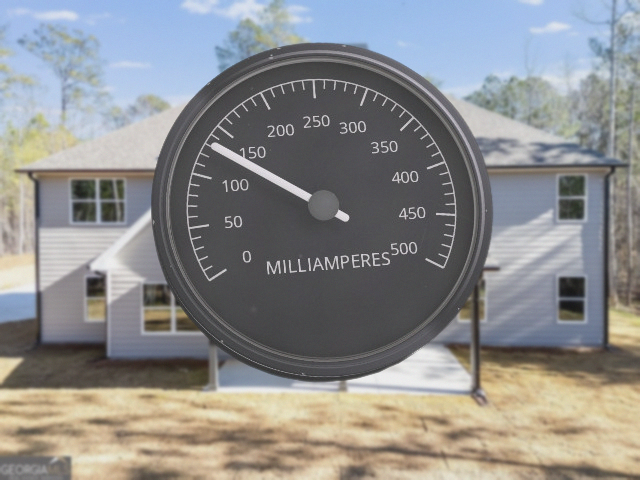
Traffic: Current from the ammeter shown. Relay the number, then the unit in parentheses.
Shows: 130 (mA)
